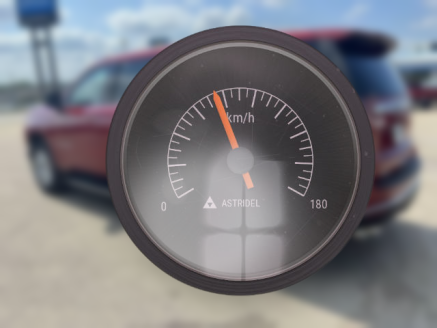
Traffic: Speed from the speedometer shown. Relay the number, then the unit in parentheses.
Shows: 75 (km/h)
